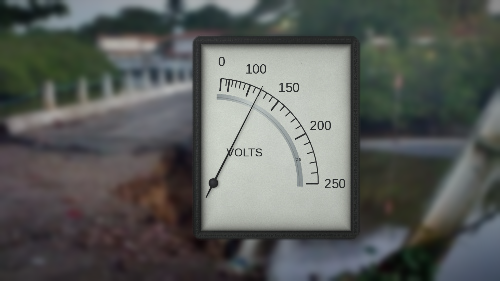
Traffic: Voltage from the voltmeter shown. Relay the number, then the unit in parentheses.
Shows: 120 (V)
